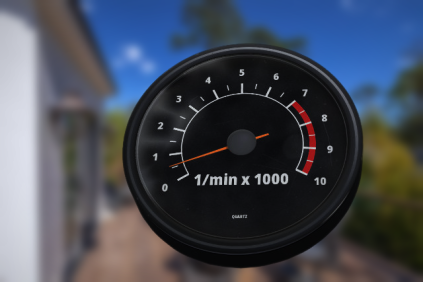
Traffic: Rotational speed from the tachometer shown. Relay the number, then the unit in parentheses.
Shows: 500 (rpm)
